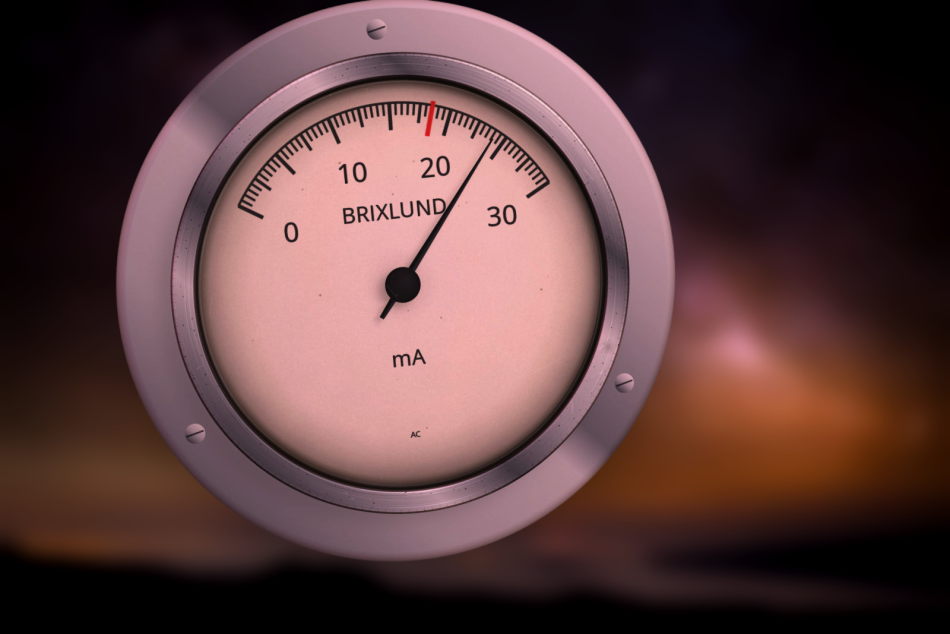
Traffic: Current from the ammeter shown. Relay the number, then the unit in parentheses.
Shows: 24 (mA)
